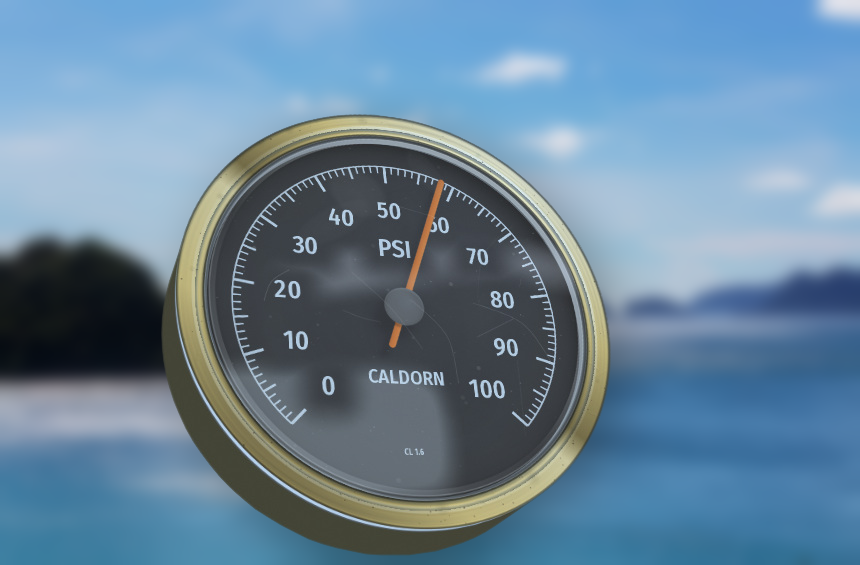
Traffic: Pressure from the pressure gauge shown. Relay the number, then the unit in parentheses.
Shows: 58 (psi)
